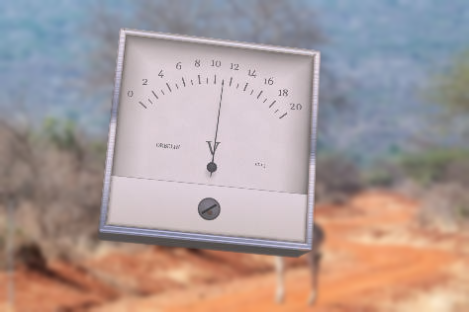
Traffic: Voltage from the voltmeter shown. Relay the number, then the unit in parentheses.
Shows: 11 (V)
